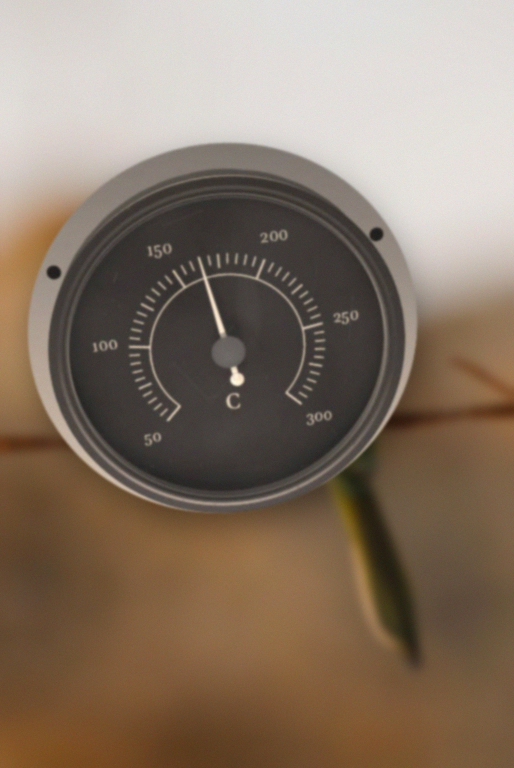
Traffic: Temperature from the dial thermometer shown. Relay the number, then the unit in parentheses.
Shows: 165 (°C)
